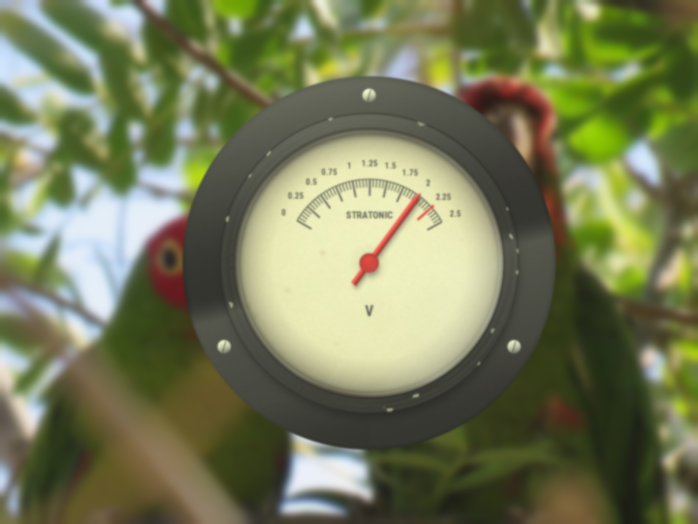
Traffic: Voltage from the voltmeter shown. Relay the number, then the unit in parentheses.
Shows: 2 (V)
